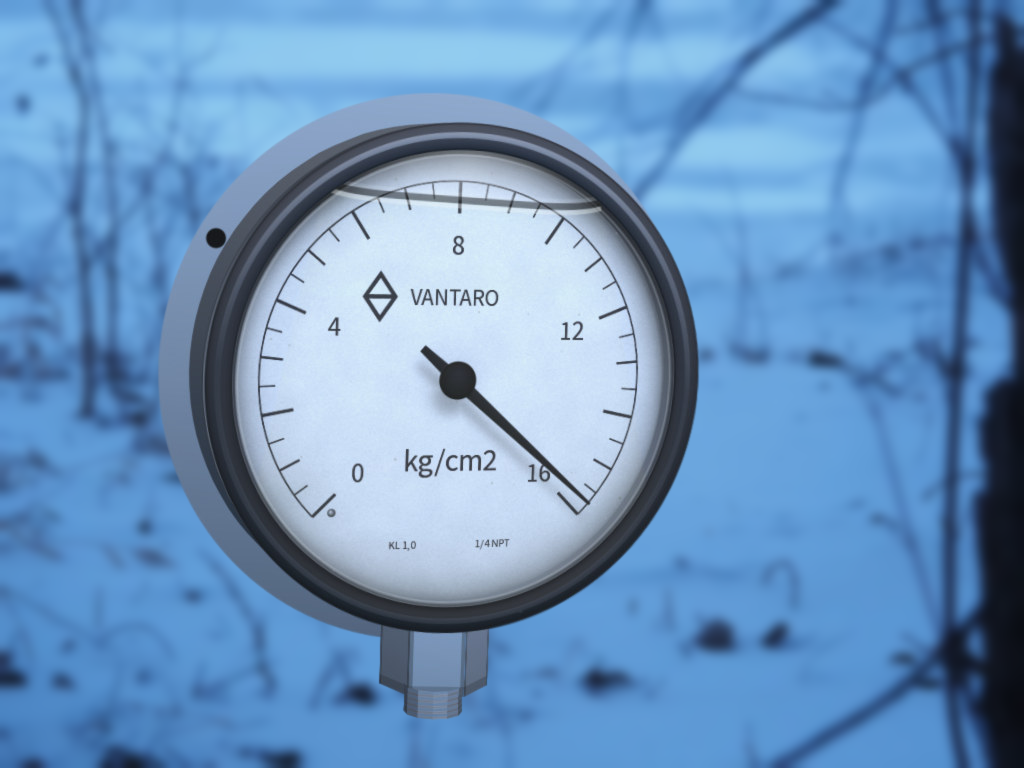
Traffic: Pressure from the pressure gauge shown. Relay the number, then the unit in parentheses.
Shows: 15.75 (kg/cm²)
